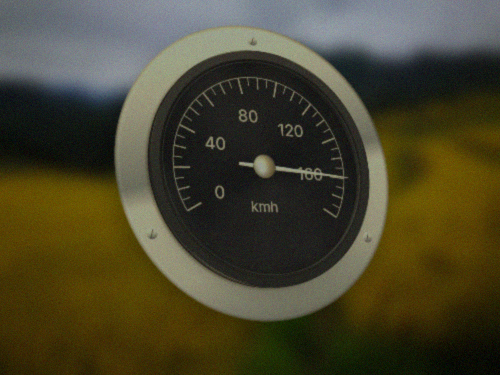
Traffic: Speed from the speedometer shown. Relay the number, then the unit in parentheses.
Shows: 160 (km/h)
